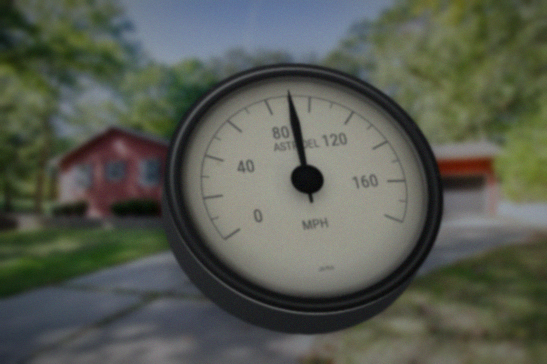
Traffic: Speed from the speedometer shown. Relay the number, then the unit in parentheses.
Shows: 90 (mph)
